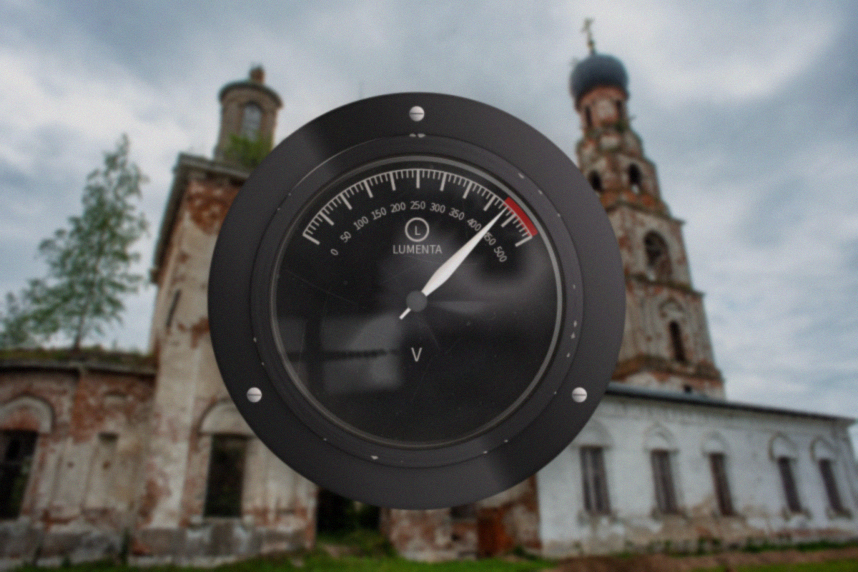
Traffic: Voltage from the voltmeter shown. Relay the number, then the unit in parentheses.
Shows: 430 (V)
